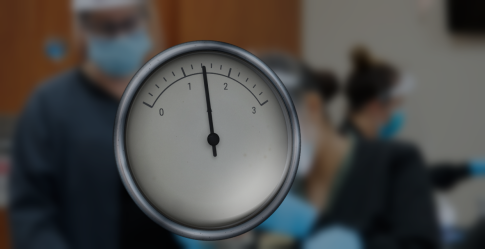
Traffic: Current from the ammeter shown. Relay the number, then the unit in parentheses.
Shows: 1.4 (A)
